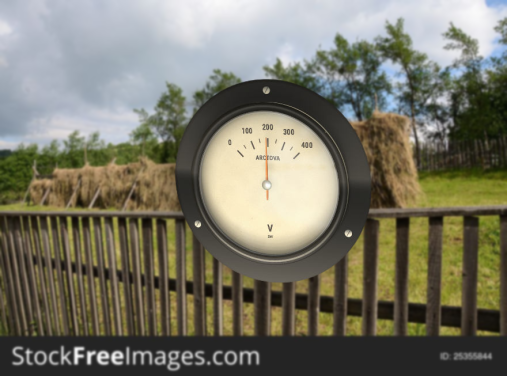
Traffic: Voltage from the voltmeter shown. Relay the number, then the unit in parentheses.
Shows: 200 (V)
